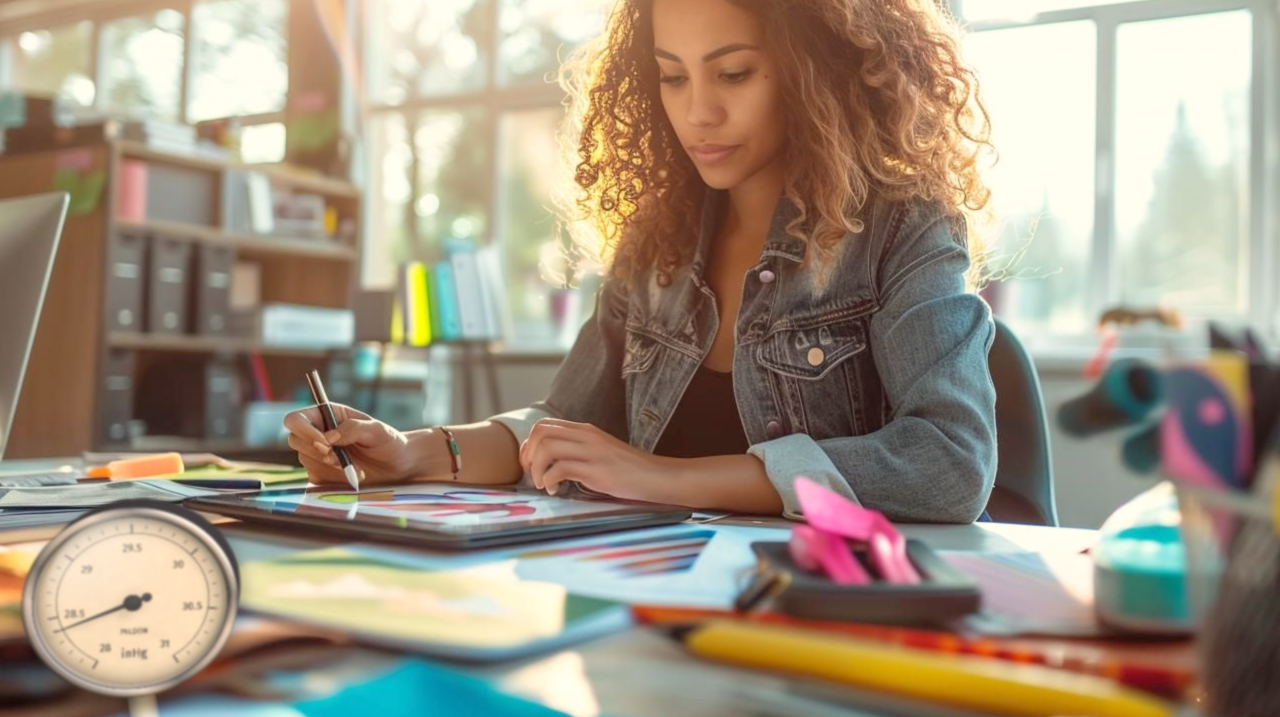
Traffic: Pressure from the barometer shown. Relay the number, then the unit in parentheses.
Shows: 28.4 (inHg)
